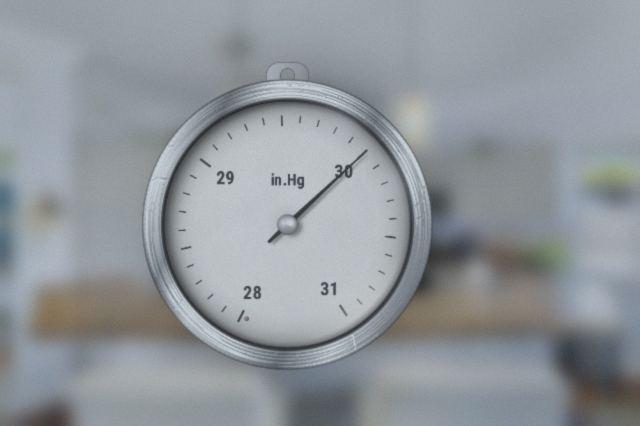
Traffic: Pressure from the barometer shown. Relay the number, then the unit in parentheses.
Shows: 30 (inHg)
